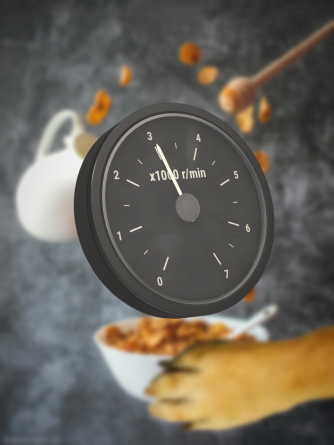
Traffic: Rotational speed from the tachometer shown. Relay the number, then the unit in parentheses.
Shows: 3000 (rpm)
